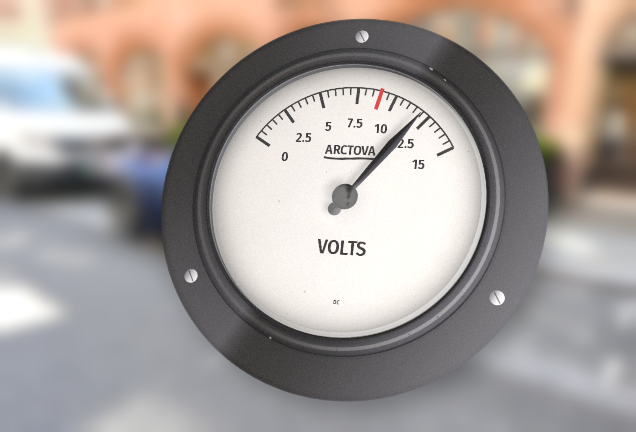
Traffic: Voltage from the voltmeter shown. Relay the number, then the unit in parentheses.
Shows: 12 (V)
